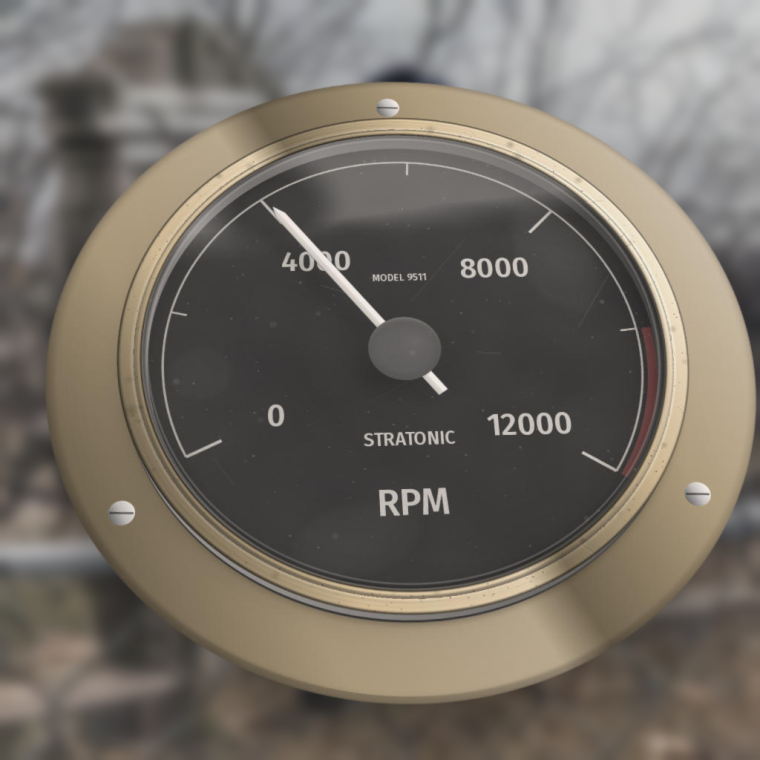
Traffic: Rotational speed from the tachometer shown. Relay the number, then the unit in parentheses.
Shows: 4000 (rpm)
